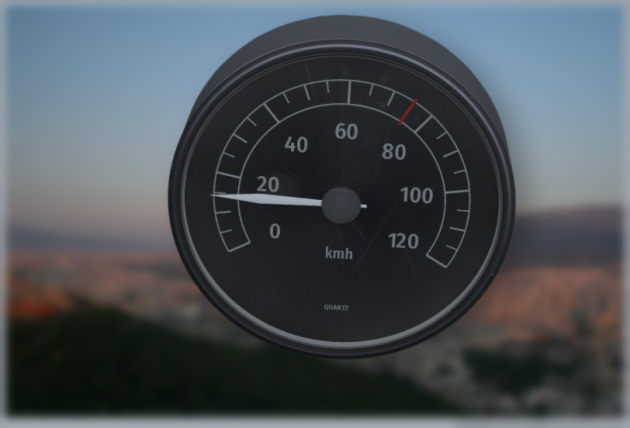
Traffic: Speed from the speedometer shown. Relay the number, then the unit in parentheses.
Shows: 15 (km/h)
